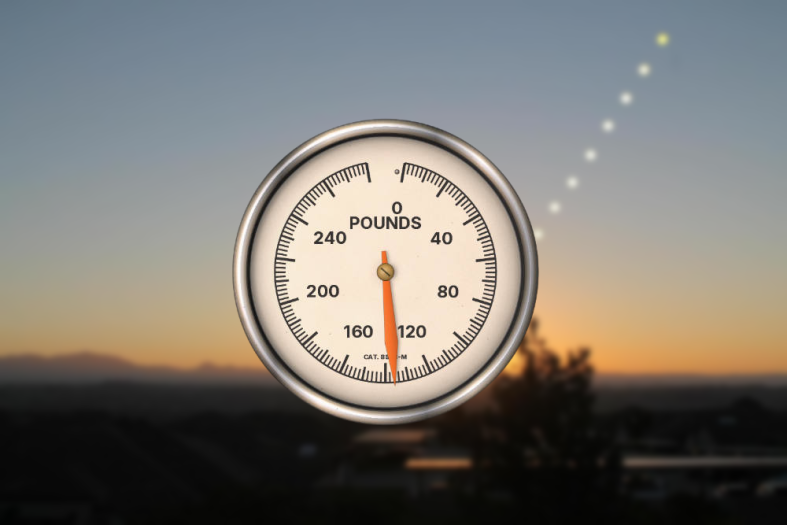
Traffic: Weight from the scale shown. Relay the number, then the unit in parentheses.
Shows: 136 (lb)
